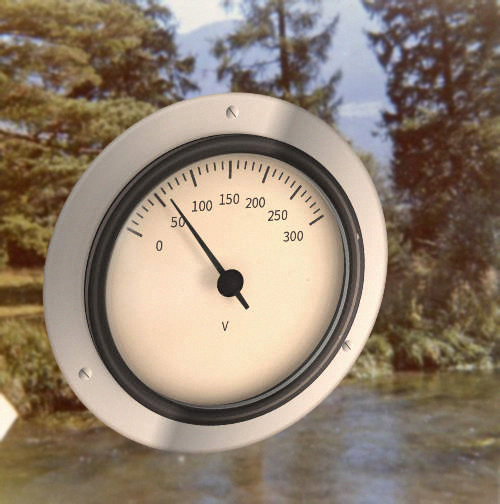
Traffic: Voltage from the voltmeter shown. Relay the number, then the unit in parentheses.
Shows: 60 (V)
